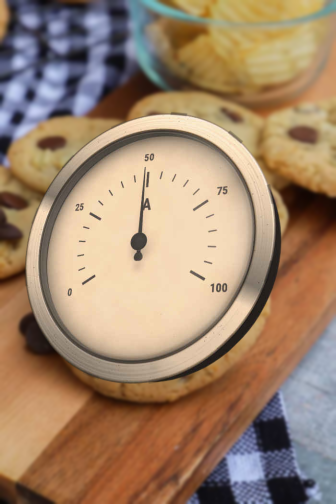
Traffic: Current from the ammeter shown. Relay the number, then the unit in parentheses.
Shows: 50 (A)
